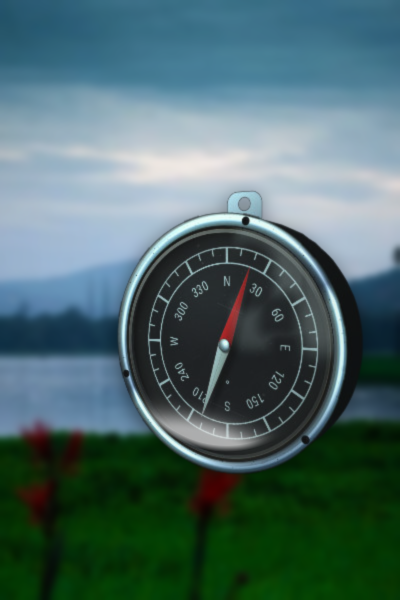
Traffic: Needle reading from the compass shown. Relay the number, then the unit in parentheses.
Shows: 20 (°)
